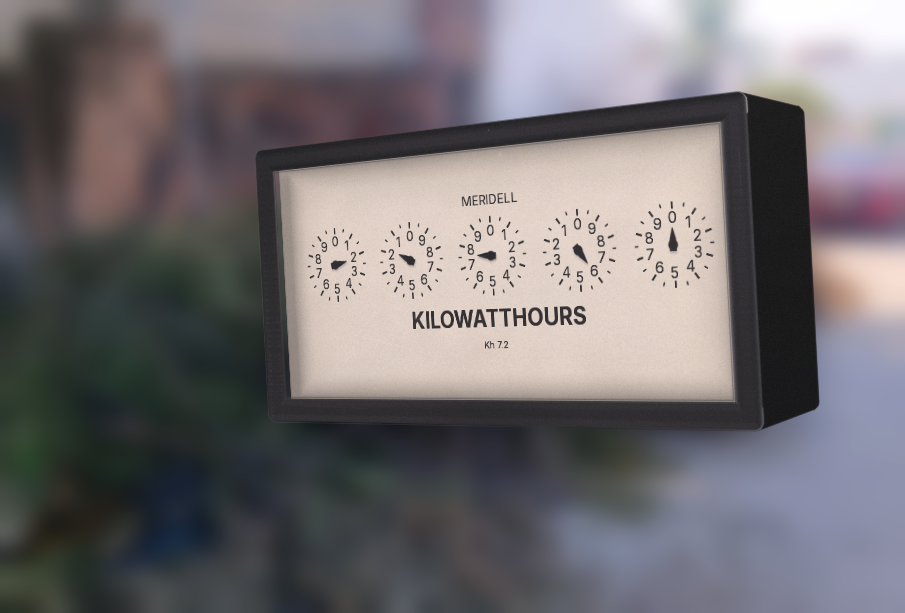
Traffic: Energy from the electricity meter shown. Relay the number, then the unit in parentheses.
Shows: 21760 (kWh)
